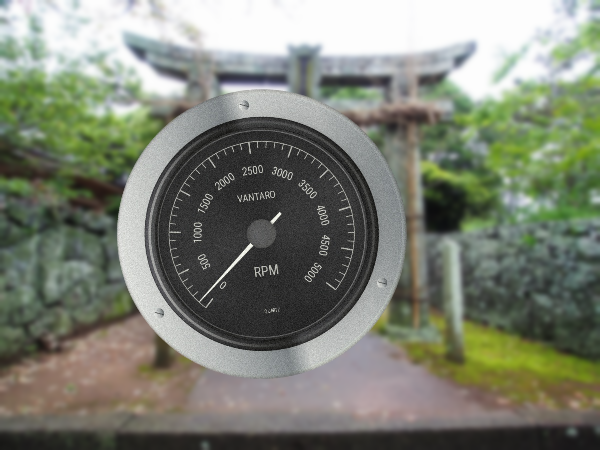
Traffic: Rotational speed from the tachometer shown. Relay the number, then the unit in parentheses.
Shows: 100 (rpm)
